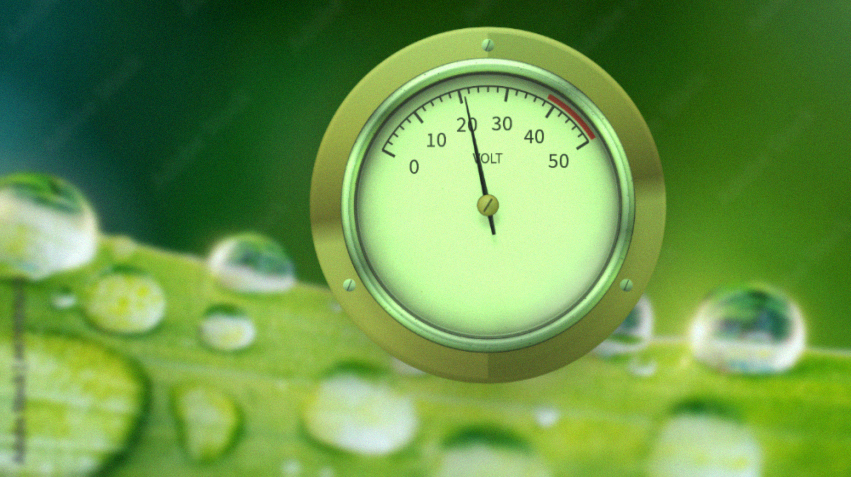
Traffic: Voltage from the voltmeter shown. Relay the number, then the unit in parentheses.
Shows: 21 (V)
